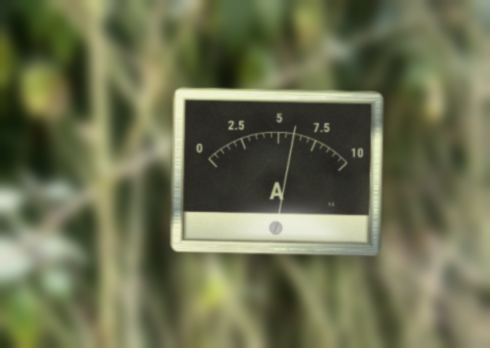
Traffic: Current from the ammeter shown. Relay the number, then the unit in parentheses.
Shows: 6 (A)
